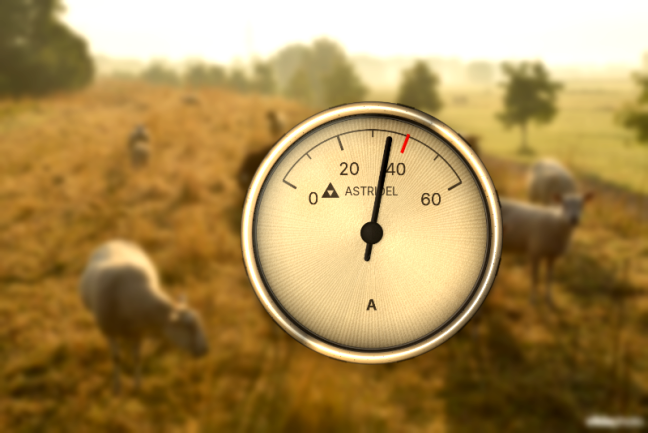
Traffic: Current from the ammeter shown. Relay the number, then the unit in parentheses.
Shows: 35 (A)
